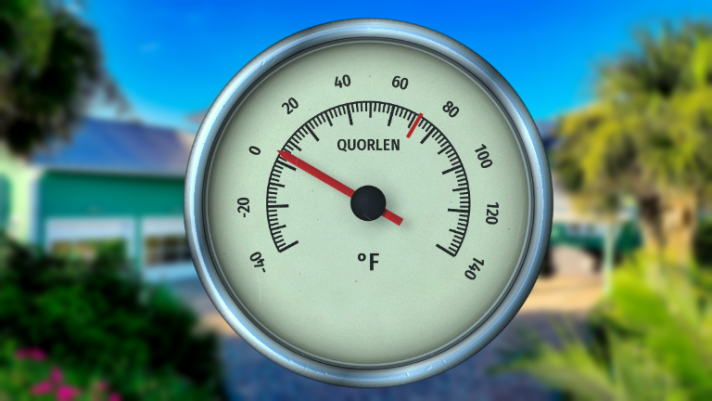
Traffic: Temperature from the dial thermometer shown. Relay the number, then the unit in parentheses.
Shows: 4 (°F)
